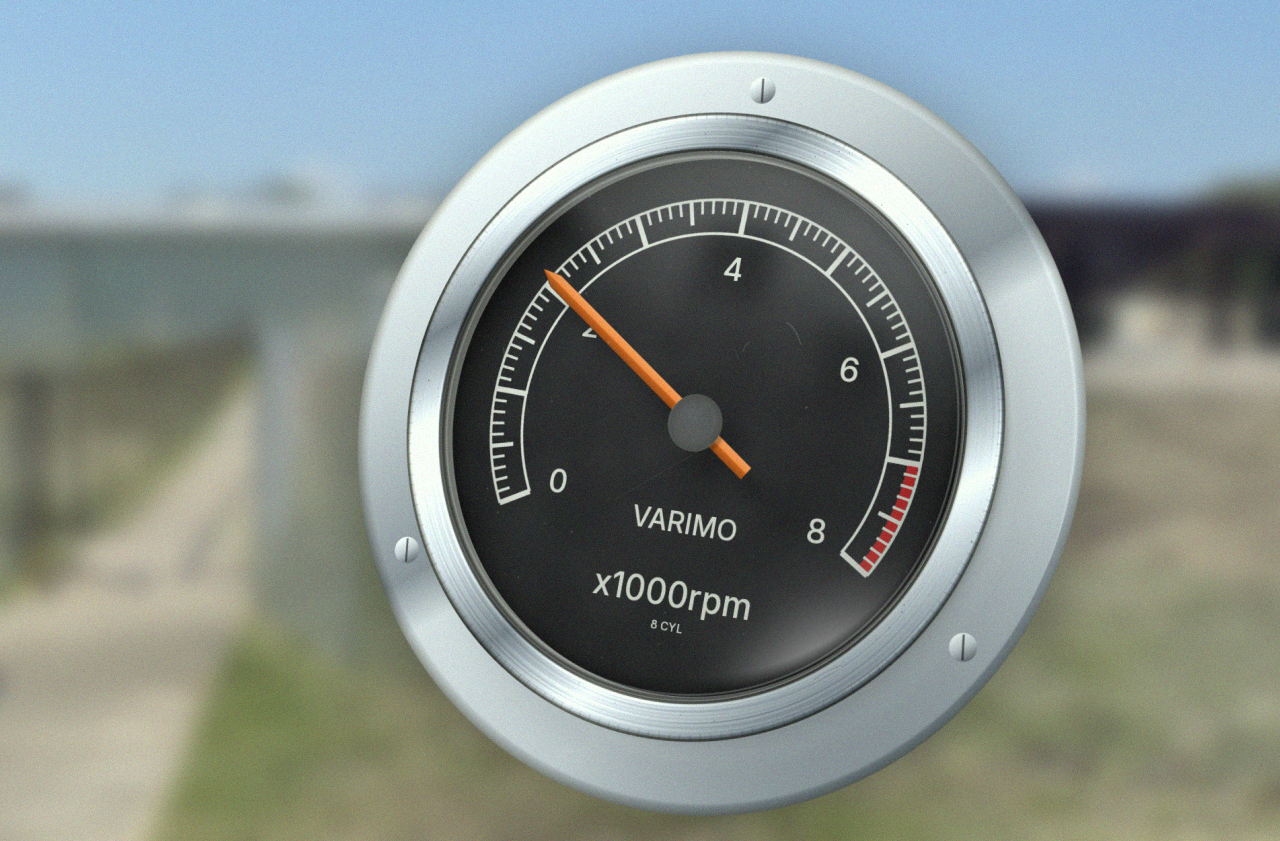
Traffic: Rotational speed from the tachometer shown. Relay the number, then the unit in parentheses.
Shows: 2100 (rpm)
